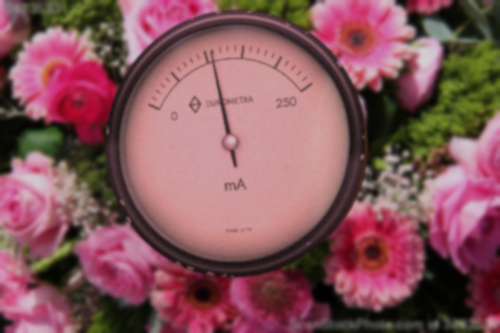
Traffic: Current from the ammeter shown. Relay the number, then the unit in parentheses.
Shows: 110 (mA)
